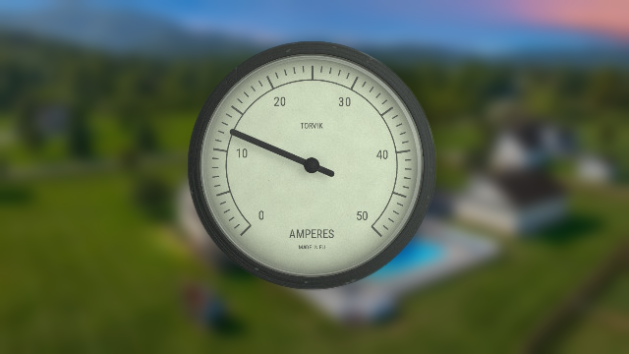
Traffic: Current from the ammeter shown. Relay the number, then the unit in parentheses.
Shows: 12.5 (A)
